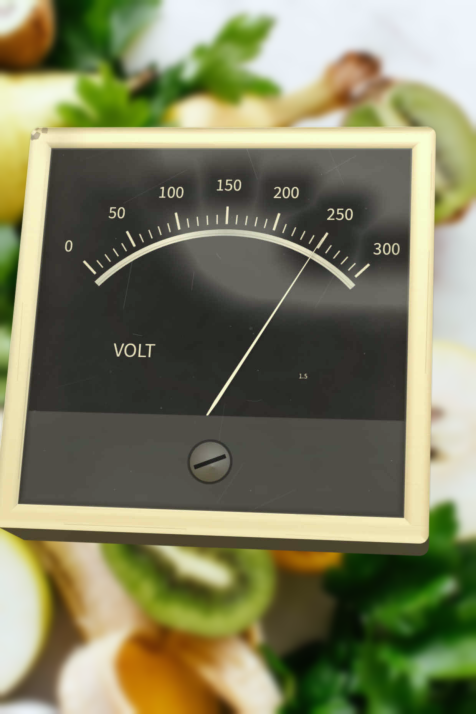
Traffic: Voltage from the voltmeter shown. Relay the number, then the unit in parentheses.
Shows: 250 (V)
